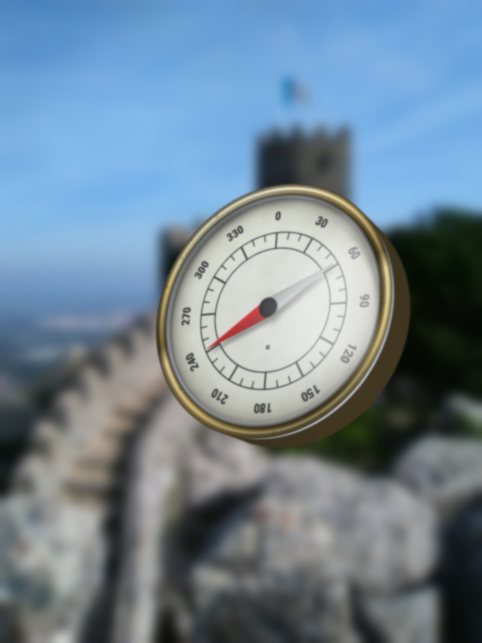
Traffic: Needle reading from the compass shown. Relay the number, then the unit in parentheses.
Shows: 240 (°)
